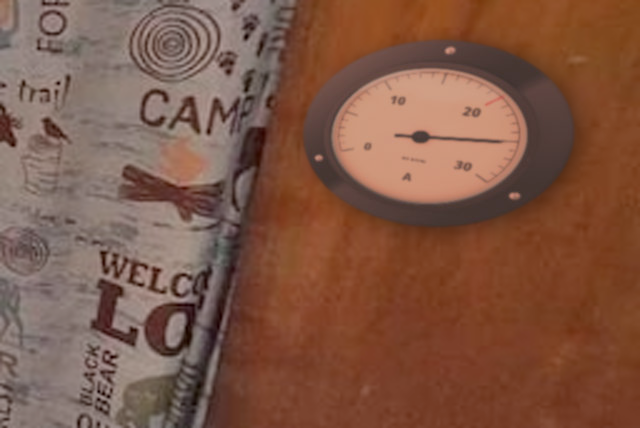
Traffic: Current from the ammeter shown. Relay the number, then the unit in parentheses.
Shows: 25 (A)
